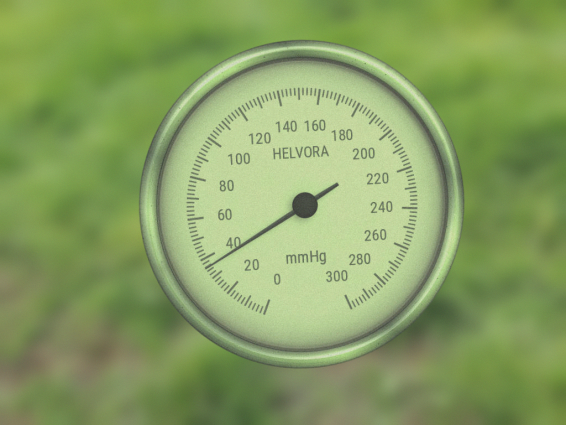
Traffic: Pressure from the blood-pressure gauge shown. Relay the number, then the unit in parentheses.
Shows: 36 (mmHg)
